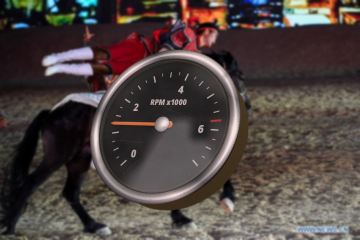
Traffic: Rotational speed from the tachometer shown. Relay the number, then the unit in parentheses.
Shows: 1250 (rpm)
